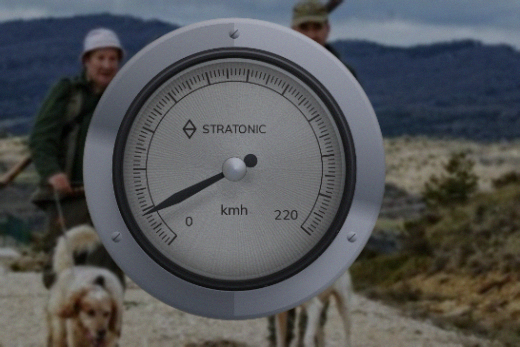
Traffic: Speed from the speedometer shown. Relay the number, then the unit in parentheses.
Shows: 18 (km/h)
